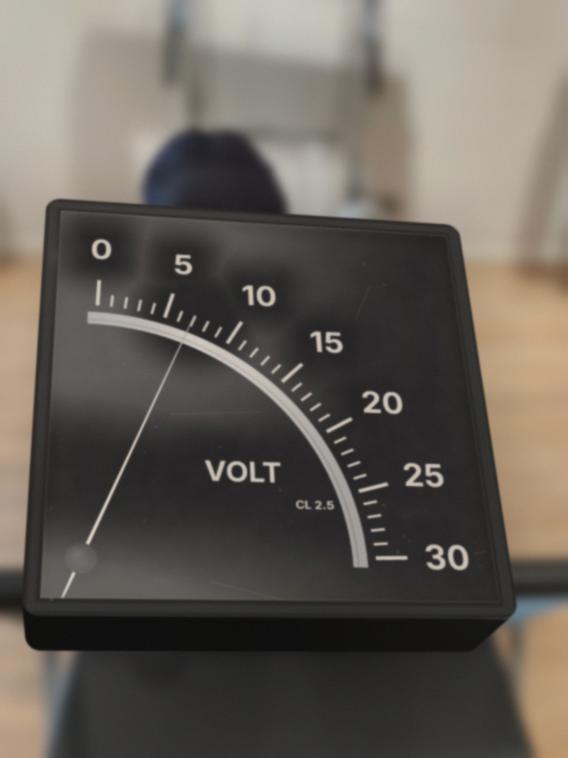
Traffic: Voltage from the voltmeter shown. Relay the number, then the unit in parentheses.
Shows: 7 (V)
